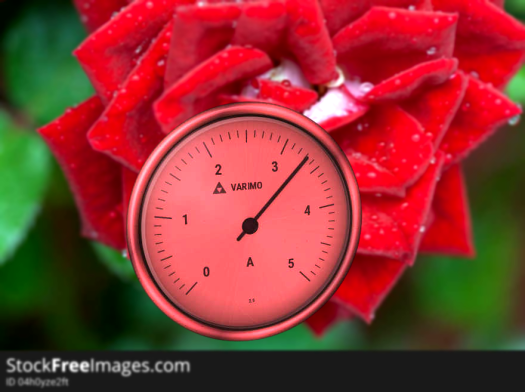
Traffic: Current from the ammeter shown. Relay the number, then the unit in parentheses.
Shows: 3.3 (A)
